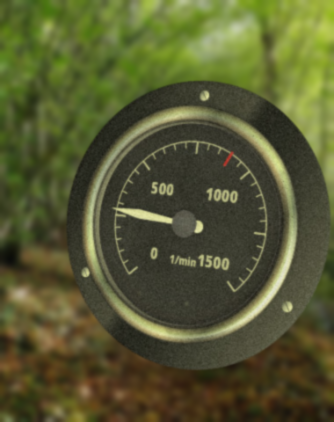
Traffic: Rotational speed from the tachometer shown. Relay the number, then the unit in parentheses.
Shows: 275 (rpm)
